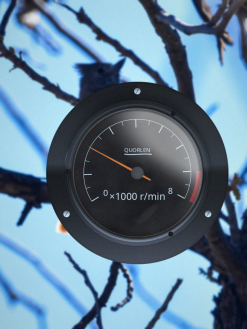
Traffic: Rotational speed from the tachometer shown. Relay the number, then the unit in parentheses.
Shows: 2000 (rpm)
